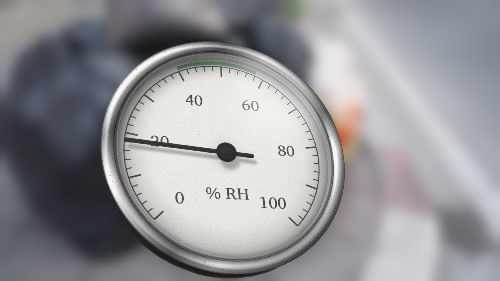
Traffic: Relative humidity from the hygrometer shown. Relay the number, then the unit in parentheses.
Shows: 18 (%)
